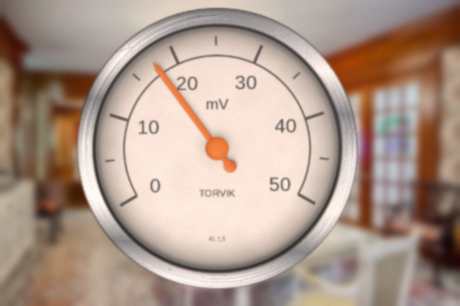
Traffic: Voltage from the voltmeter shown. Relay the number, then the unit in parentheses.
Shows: 17.5 (mV)
